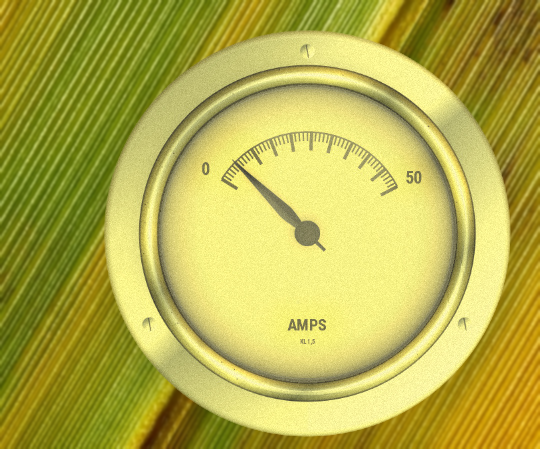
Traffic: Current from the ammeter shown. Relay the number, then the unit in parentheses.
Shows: 5 (A)
